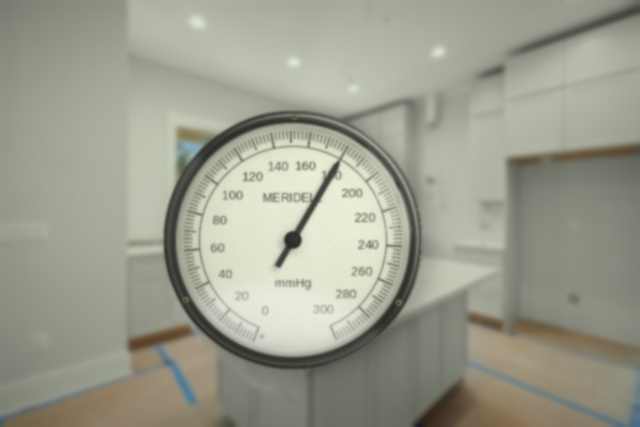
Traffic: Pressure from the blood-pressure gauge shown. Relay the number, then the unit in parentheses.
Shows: 180 (mmHg)
